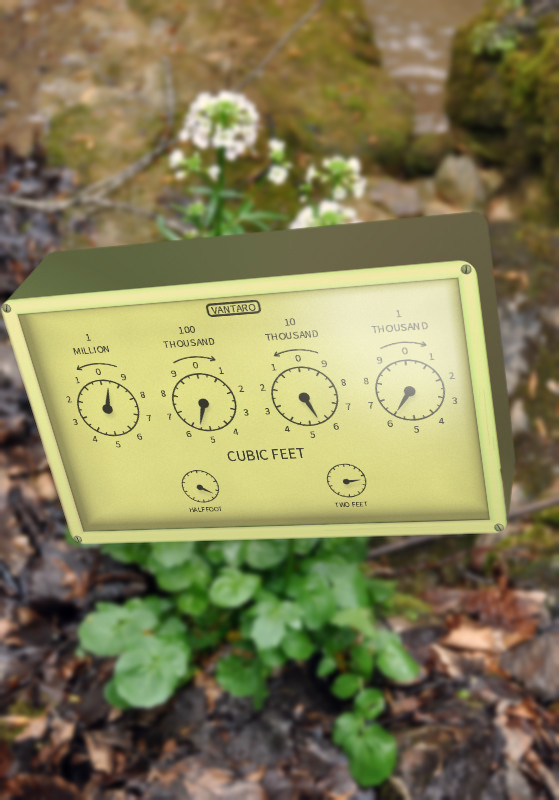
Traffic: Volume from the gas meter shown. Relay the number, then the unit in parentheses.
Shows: 955600 (ft³)
